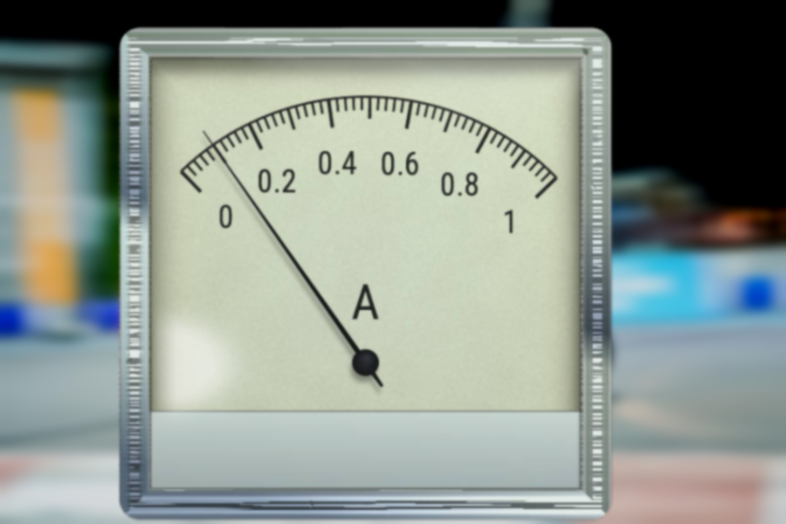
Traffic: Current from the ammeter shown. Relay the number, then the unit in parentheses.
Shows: 0.1 (A)
